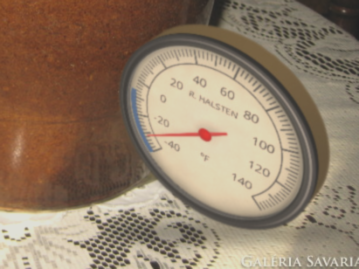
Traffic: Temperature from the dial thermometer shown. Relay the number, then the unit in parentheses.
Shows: -30 (°F)
